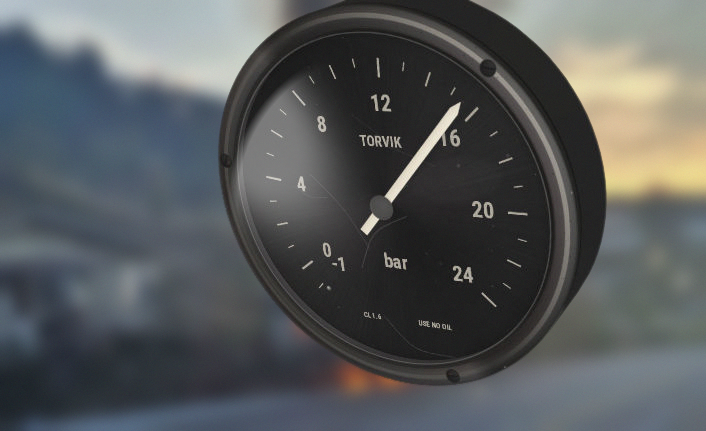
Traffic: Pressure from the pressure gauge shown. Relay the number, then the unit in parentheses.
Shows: 15.5 (bar)
